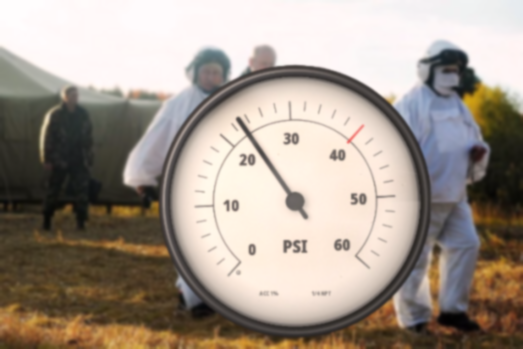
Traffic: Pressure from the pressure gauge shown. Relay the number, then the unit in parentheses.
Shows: 23 (psi)
